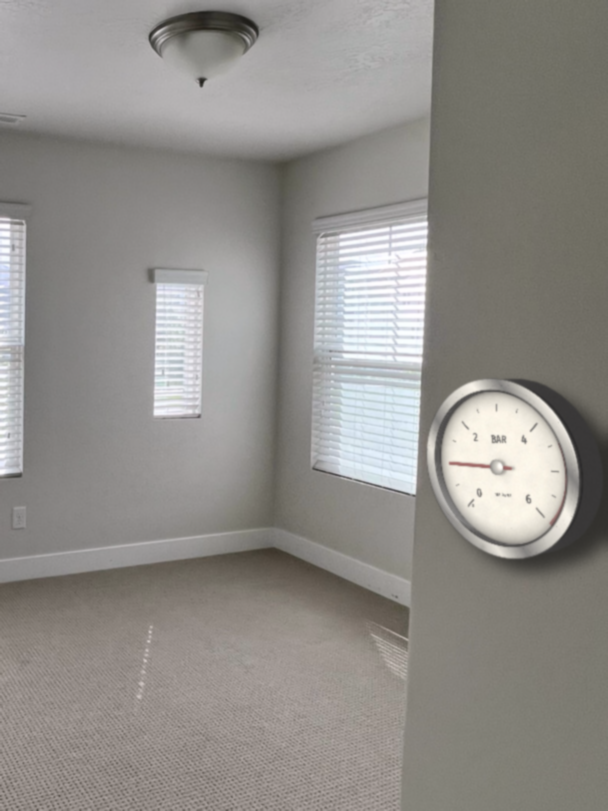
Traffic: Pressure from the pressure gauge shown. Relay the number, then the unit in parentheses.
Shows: 1 (bar)
